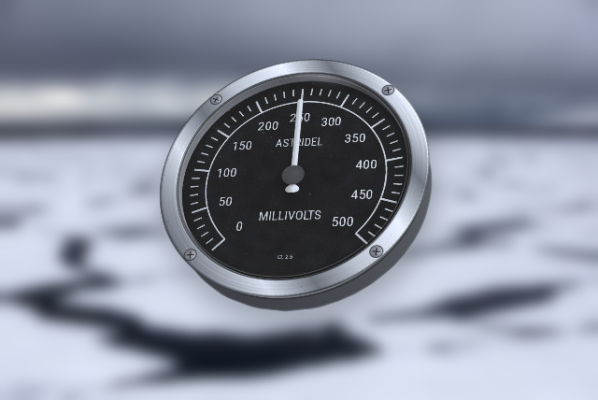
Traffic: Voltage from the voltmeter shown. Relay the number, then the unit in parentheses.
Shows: 250 (mV)
